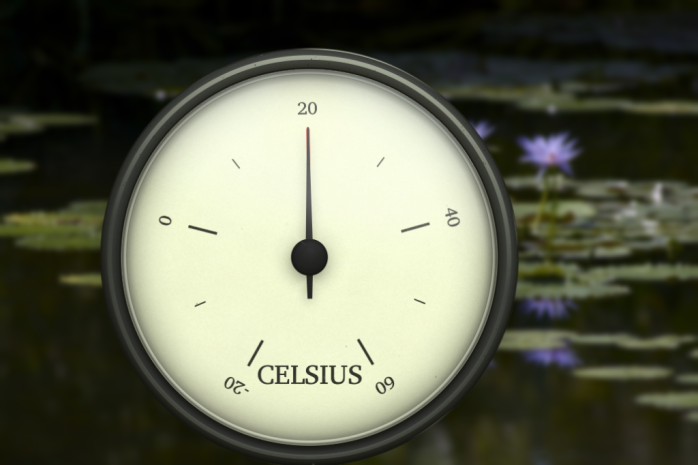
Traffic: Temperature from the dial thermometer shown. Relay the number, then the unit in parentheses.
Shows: 20 (°C)
